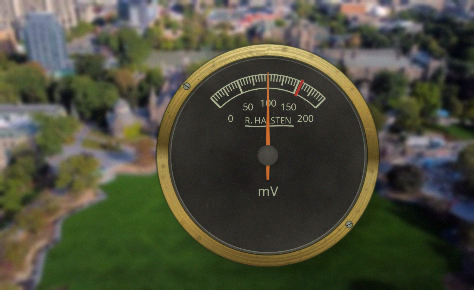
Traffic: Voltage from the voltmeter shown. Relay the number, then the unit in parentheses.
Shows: 100 (mV)
